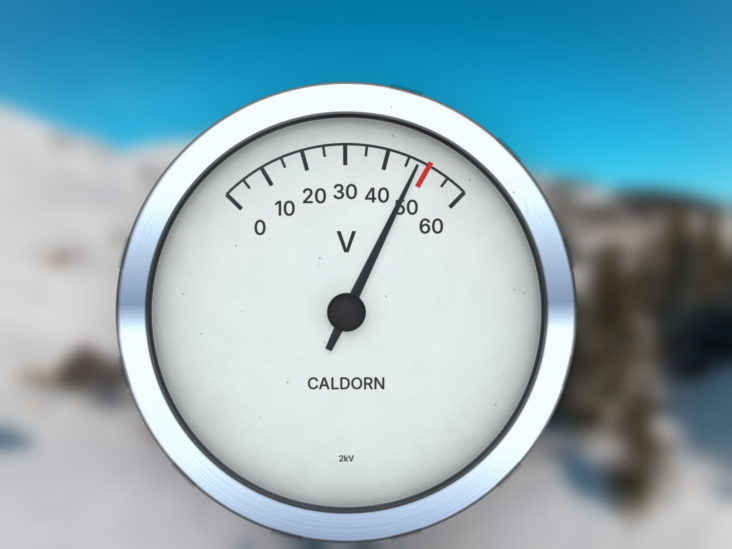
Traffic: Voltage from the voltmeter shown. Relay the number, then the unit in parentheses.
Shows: 47.5 (V)
